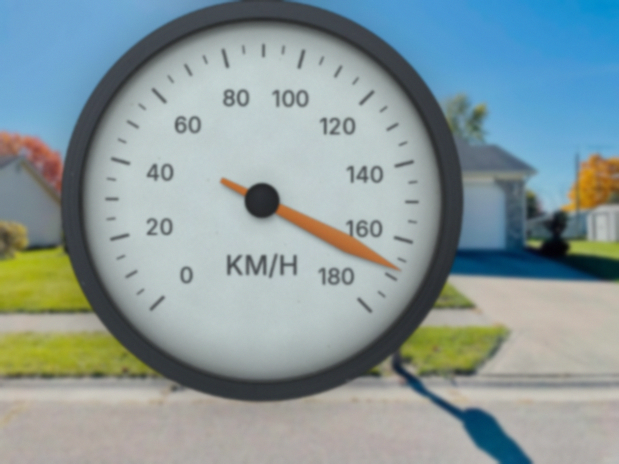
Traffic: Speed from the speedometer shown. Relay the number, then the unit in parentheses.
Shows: 167.5 (km/h)
